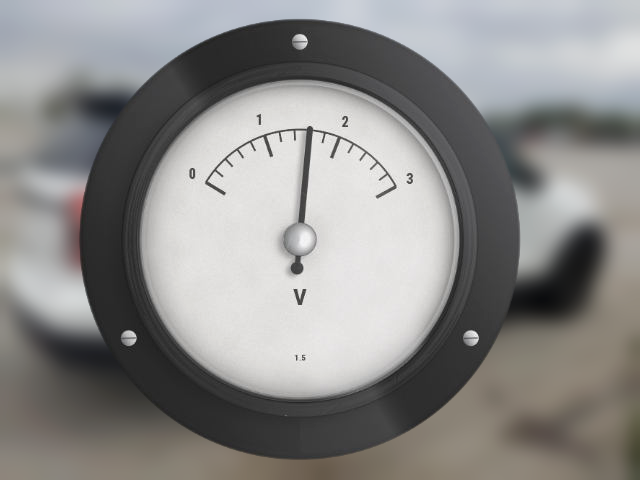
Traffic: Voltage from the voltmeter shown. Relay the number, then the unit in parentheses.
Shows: 1.6 (V)
